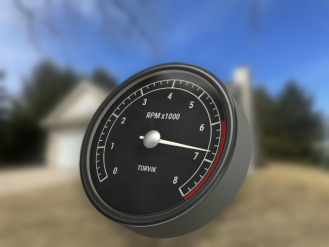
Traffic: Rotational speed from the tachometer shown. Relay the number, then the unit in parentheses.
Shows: 6800 (rpm)
